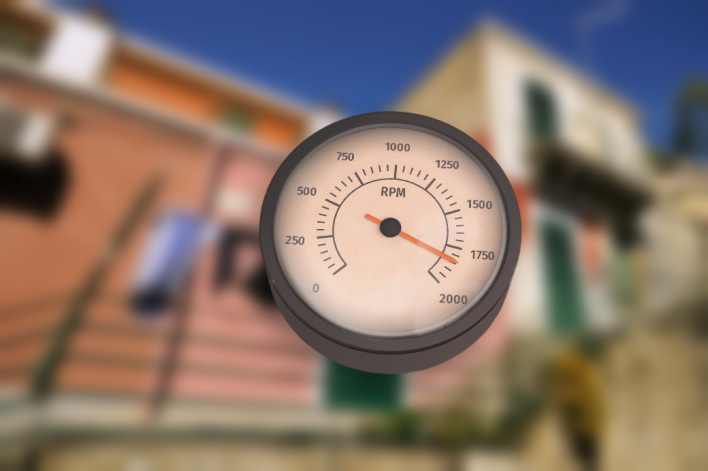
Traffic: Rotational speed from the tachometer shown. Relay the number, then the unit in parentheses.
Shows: 1850 (rpm)
